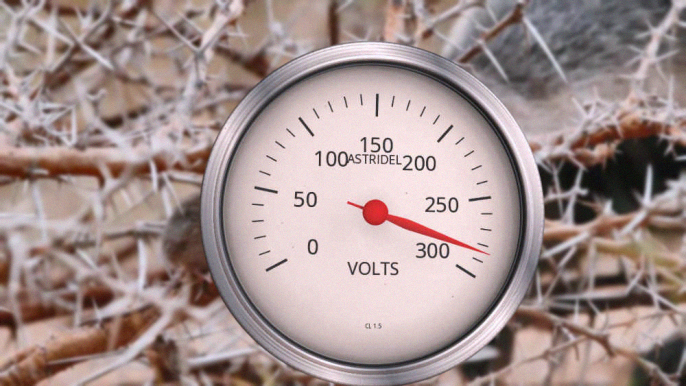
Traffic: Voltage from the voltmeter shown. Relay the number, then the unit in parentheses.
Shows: 285 (V)
